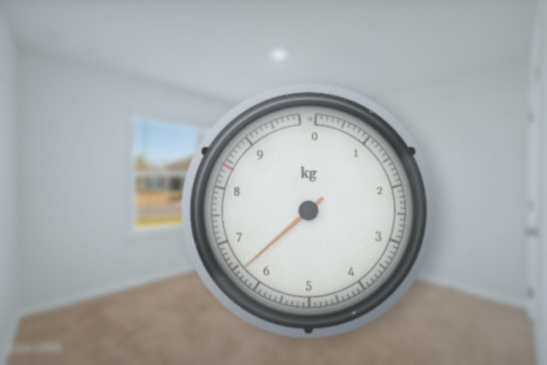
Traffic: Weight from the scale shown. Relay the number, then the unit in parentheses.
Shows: 6.4 (kg)
